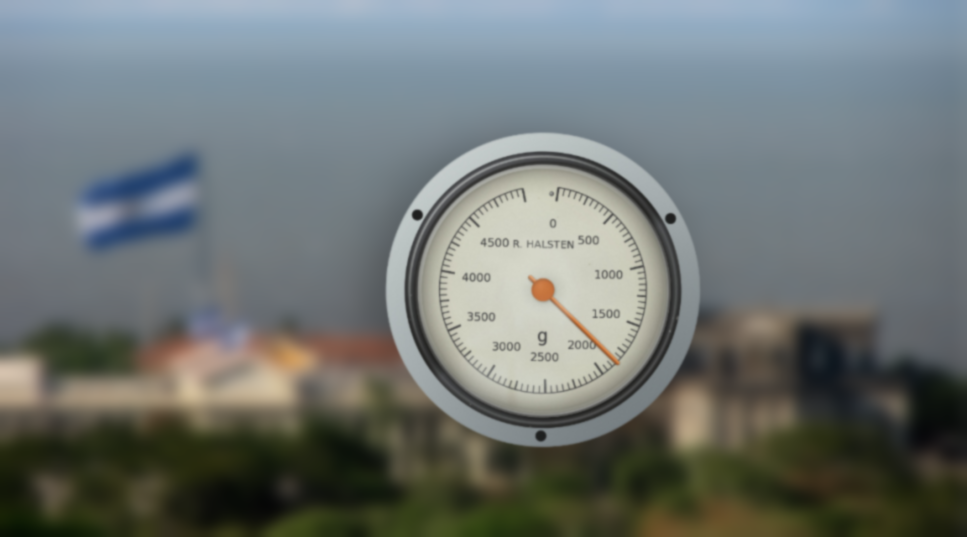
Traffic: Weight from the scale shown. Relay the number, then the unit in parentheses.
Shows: 1850 (g)
